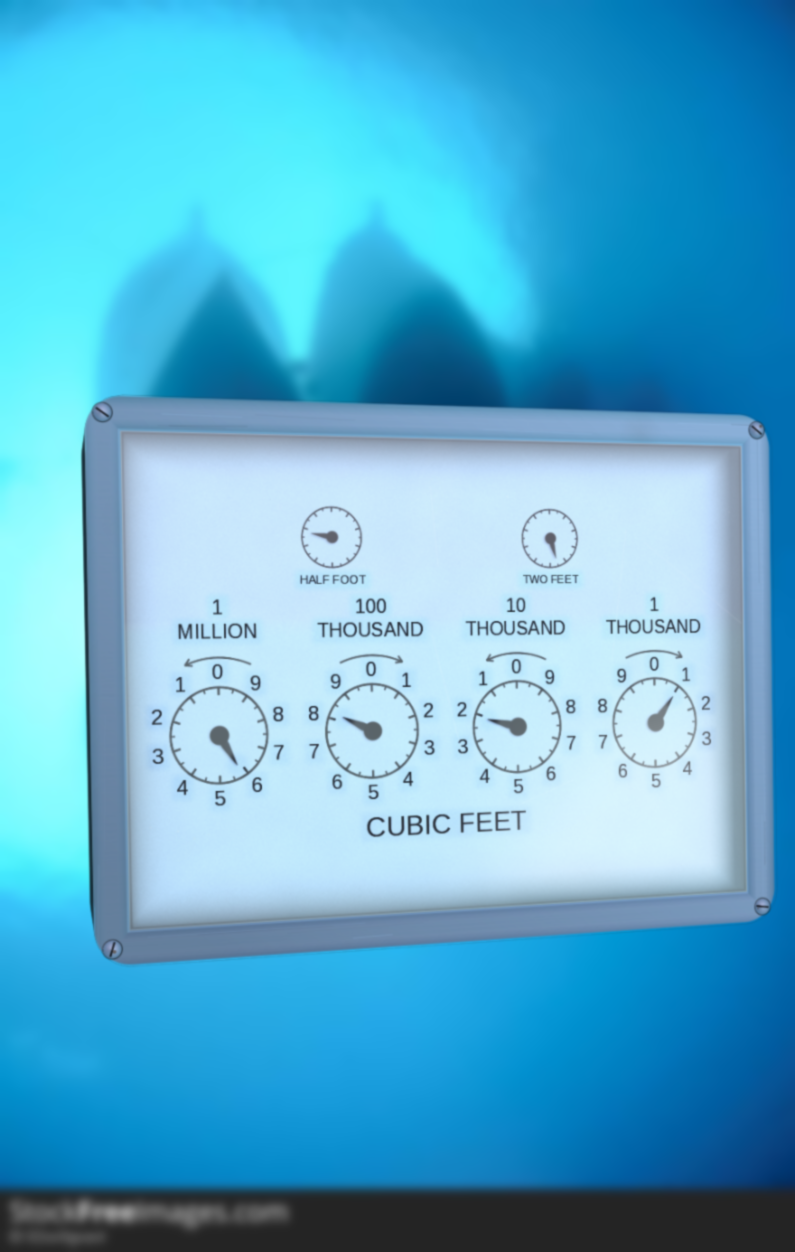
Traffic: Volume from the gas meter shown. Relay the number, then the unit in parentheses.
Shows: 582100 (ft³)
